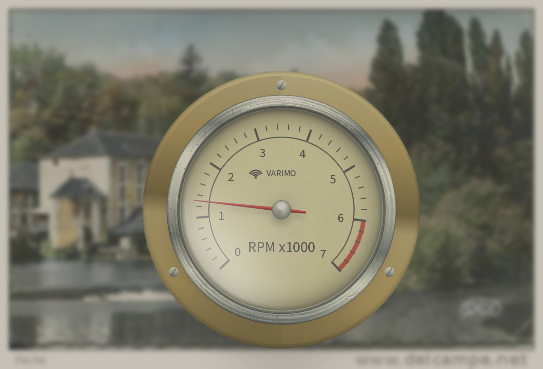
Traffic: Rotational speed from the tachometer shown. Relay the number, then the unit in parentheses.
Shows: 1300 (rpm)
